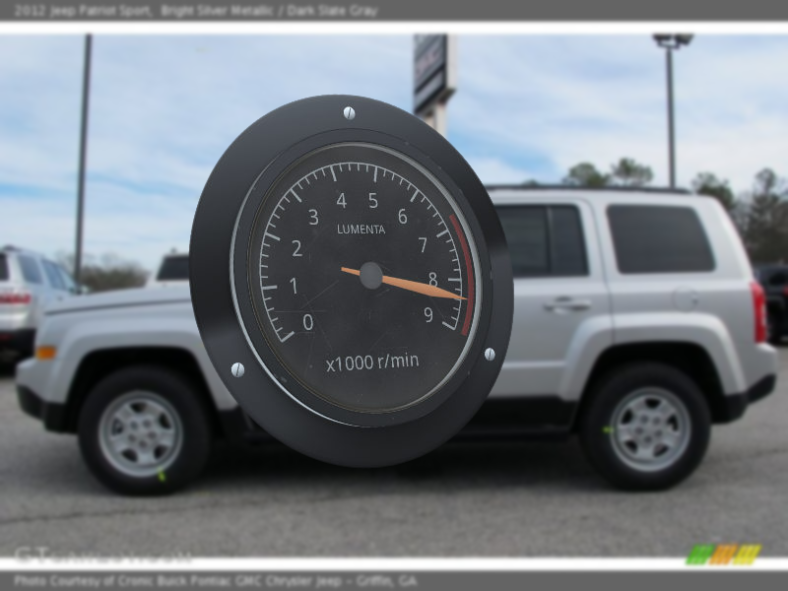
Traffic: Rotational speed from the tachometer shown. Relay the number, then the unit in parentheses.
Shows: 8400 (rpm)
